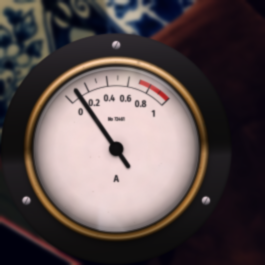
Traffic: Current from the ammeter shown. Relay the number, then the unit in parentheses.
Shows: 0.1 (A)
